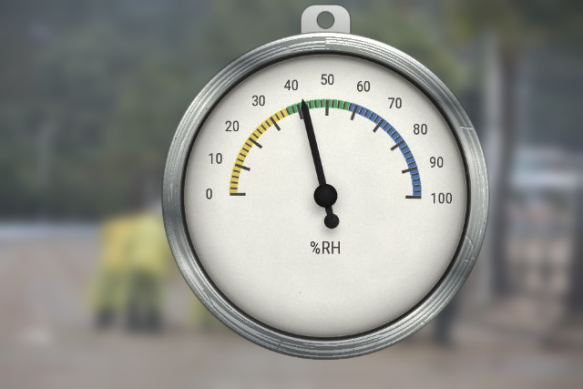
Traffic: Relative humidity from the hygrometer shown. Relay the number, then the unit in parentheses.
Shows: 42 (%)
